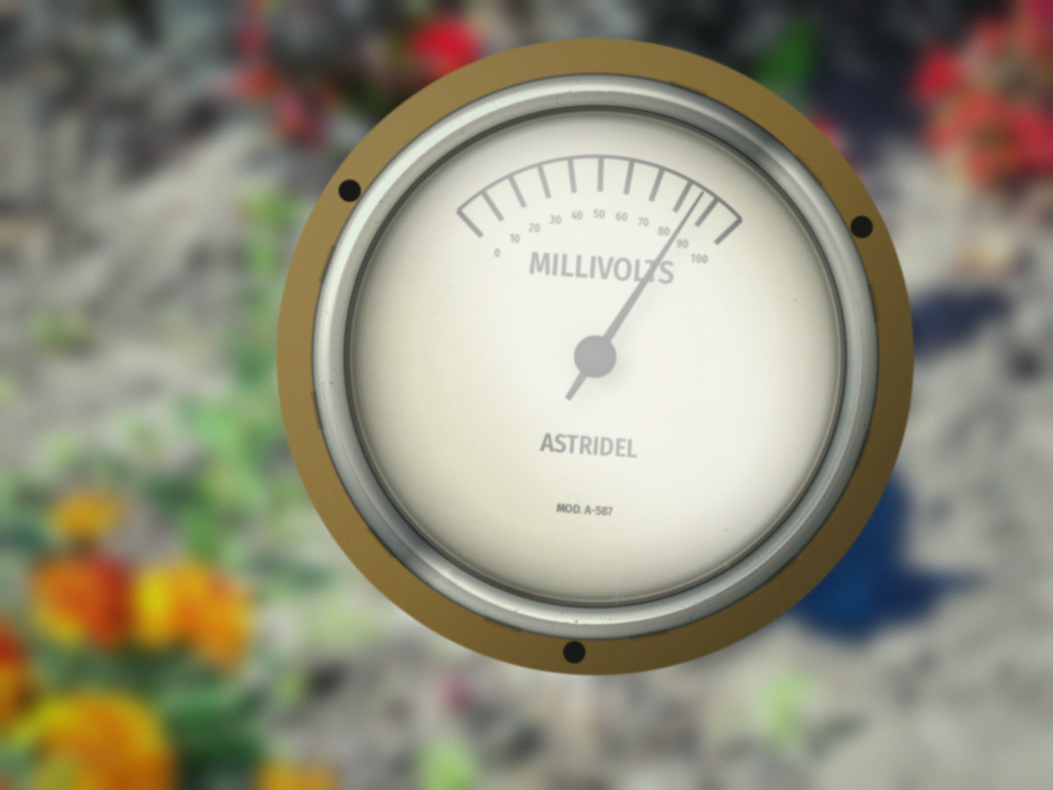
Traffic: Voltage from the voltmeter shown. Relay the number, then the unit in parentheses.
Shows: 85 (mV)
